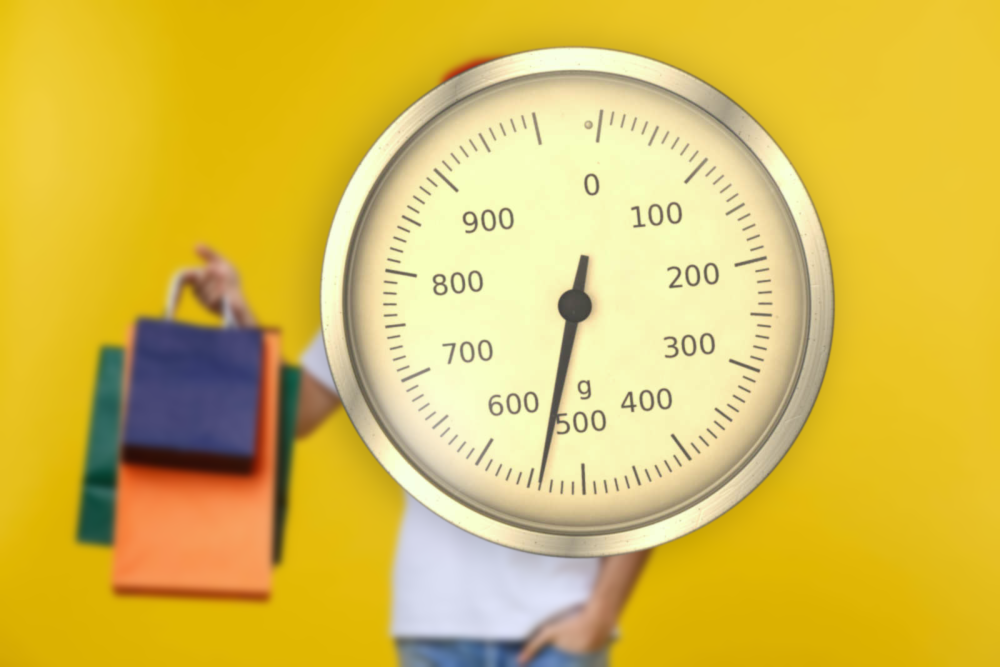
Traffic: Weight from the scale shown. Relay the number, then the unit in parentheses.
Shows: 540 (g)
